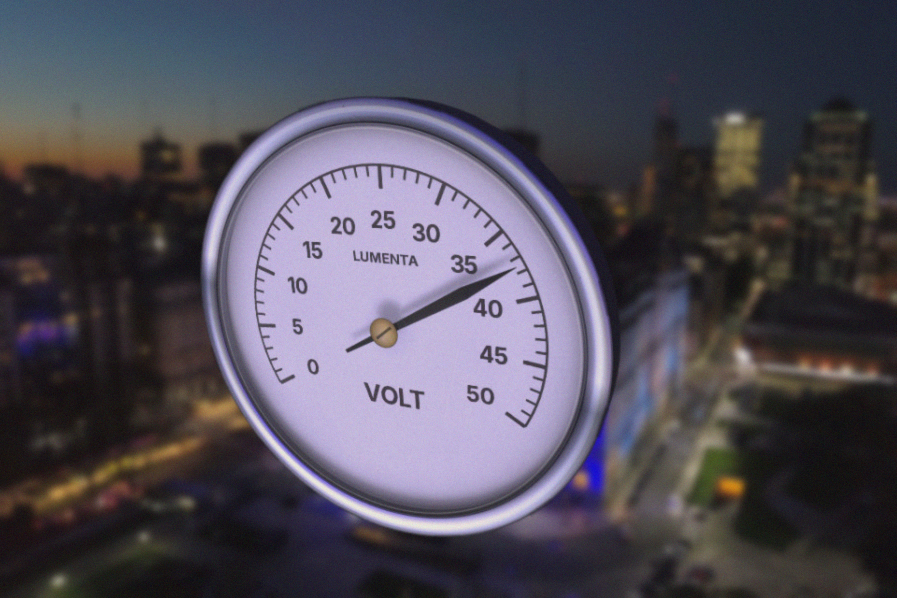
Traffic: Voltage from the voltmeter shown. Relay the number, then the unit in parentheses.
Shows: 37.5 (V)
